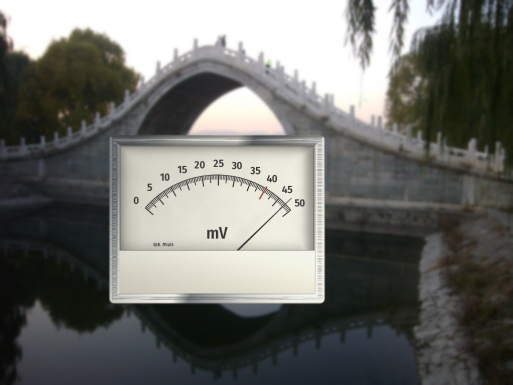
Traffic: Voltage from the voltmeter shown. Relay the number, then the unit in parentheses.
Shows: 47.5 (mV)
